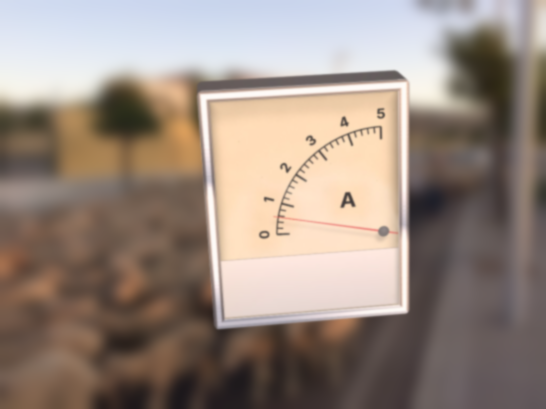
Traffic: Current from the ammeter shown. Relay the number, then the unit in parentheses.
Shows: 0.6 (A)
